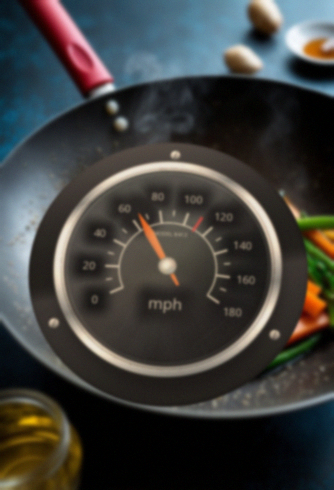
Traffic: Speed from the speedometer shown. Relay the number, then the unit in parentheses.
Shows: 65 (mph)
